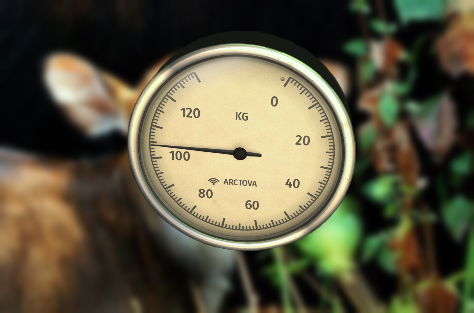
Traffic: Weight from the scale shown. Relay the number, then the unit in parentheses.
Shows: 105 (kg)
